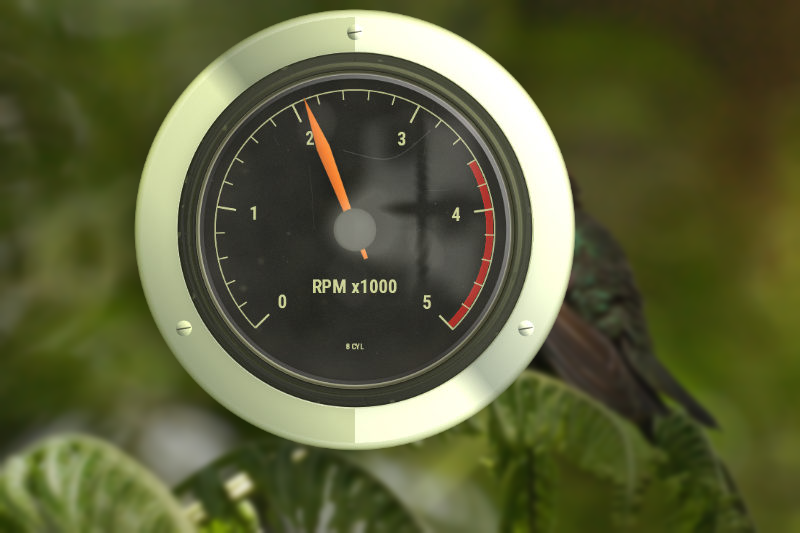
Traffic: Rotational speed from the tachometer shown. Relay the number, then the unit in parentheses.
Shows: 2100 (rpm)
